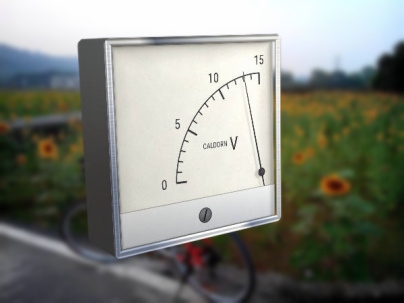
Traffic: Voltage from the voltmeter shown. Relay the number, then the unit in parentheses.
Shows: 13 (V)
